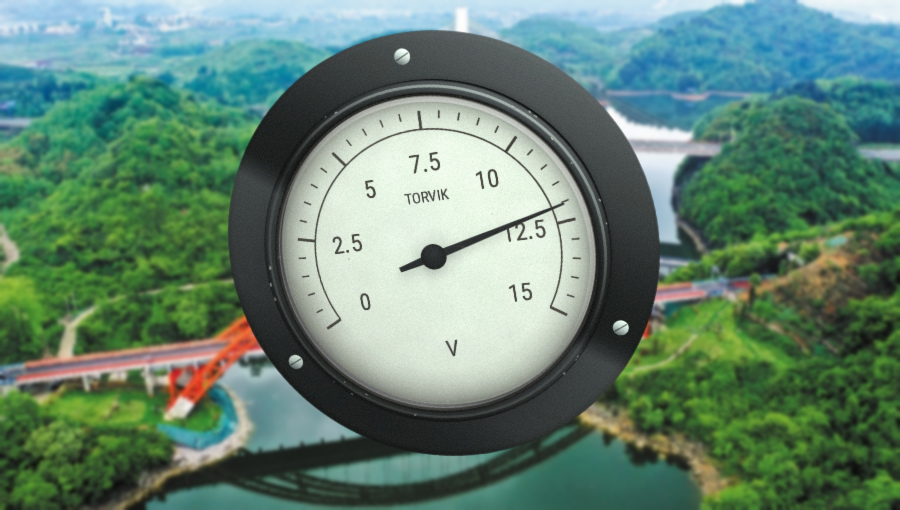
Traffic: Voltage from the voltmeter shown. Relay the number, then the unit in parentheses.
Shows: 12 (V)
